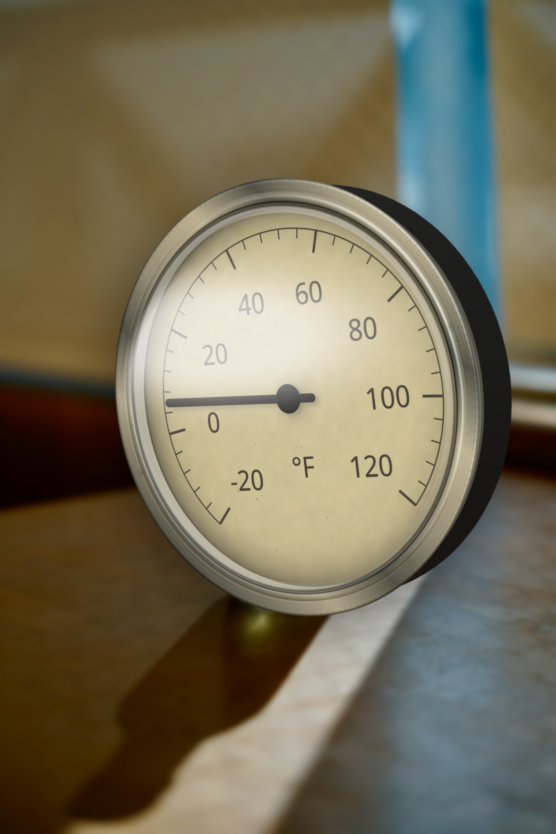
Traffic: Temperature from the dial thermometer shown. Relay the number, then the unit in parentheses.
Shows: 6 (°F)
